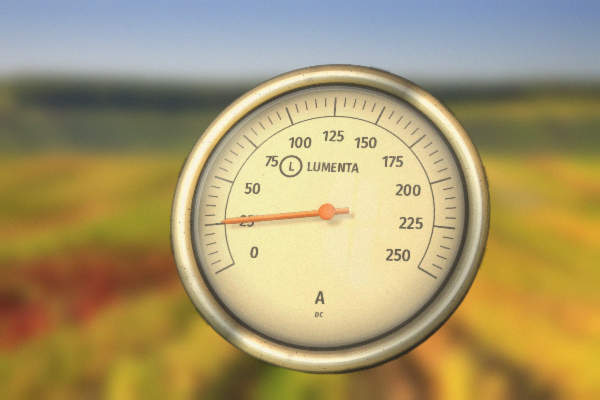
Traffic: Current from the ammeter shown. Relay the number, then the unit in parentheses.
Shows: 25 (A)
